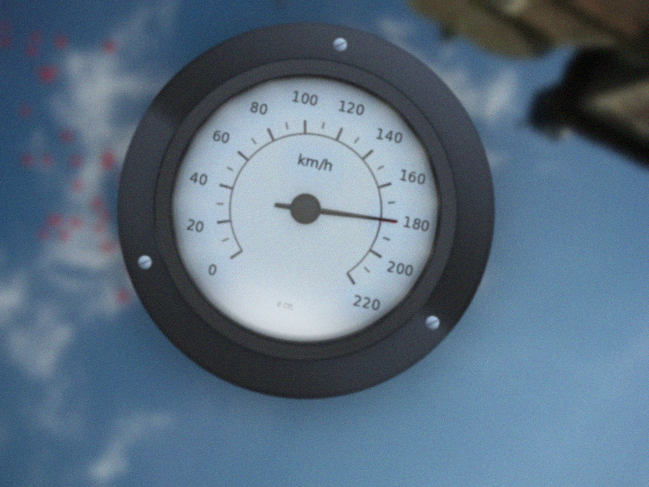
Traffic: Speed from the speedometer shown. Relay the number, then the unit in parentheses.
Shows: 180 (km/h)
